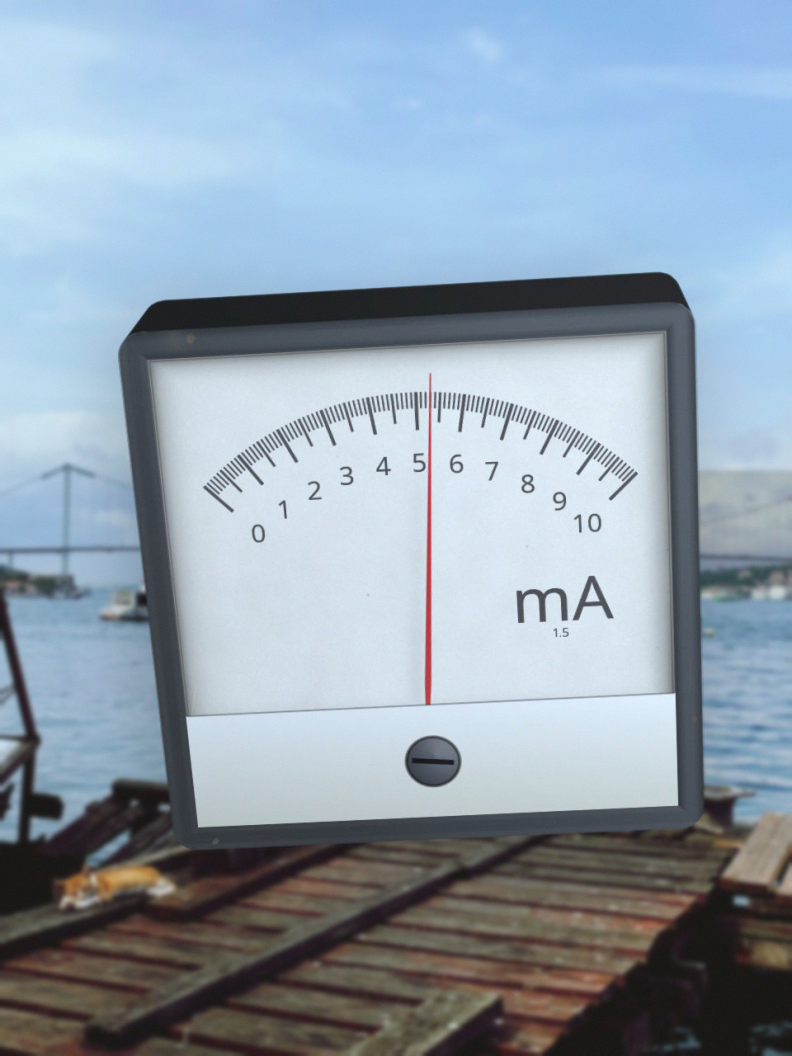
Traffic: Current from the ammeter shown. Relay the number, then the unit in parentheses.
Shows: 5.3 (mA)
